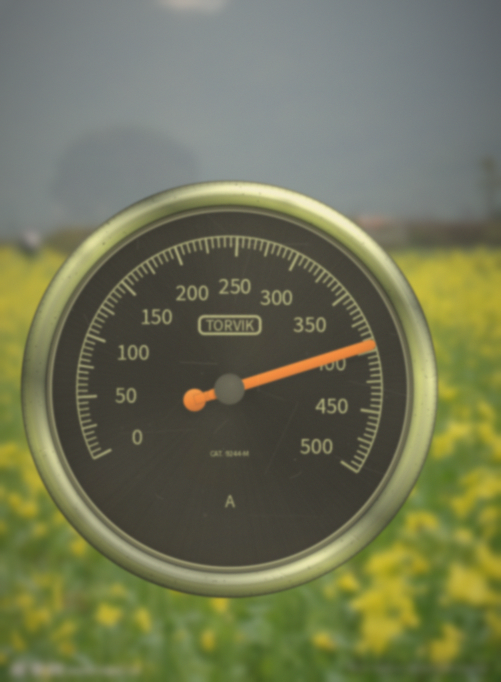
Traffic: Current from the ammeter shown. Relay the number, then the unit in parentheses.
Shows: 395 (A)
